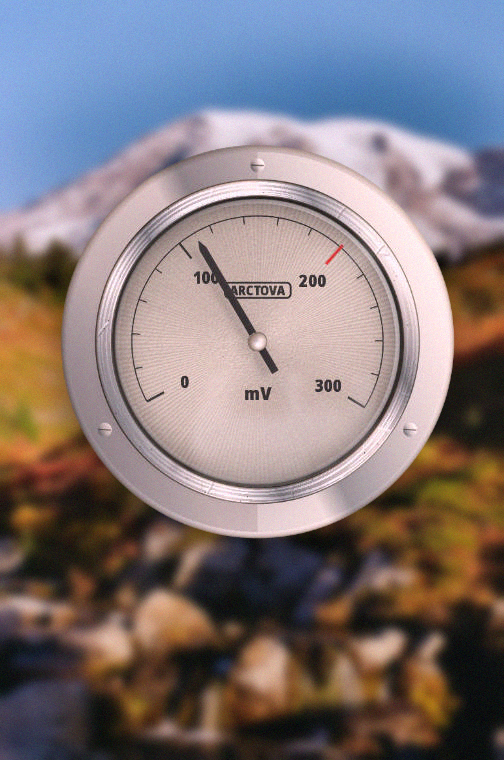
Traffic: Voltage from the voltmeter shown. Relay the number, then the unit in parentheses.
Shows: 110 (mV)
